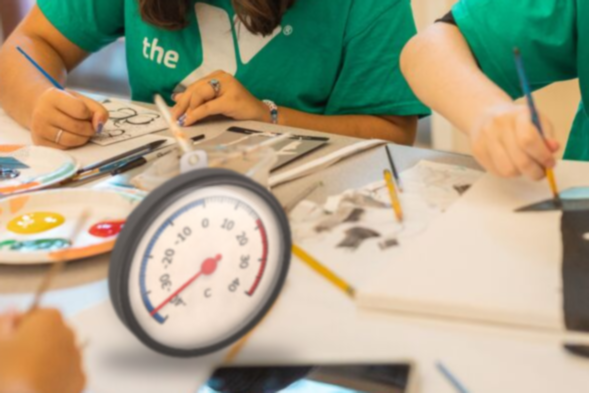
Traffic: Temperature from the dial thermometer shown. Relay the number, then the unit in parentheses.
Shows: -35 (°C)
